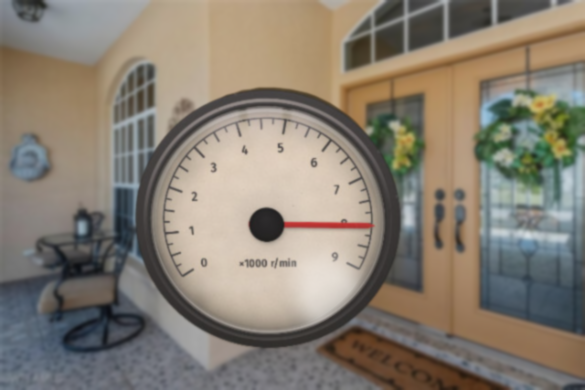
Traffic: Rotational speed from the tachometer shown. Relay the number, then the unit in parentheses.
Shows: 8000 (rpm)
